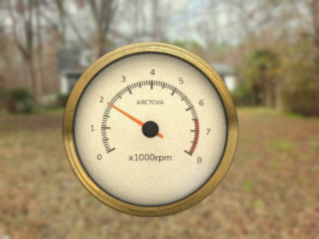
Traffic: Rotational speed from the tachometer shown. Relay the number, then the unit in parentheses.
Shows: 2000 (rpm)
